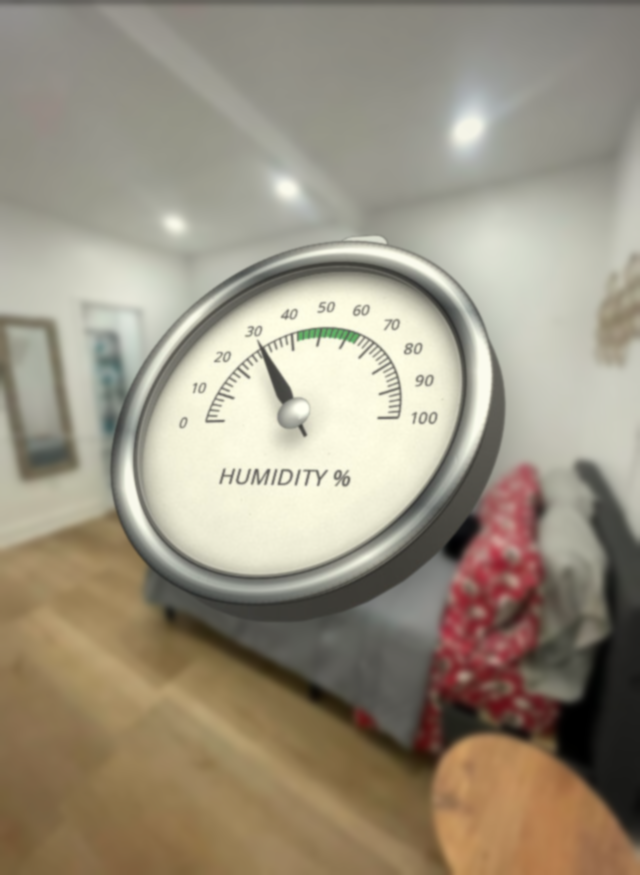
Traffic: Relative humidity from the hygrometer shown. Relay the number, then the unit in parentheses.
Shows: 30 (%)
